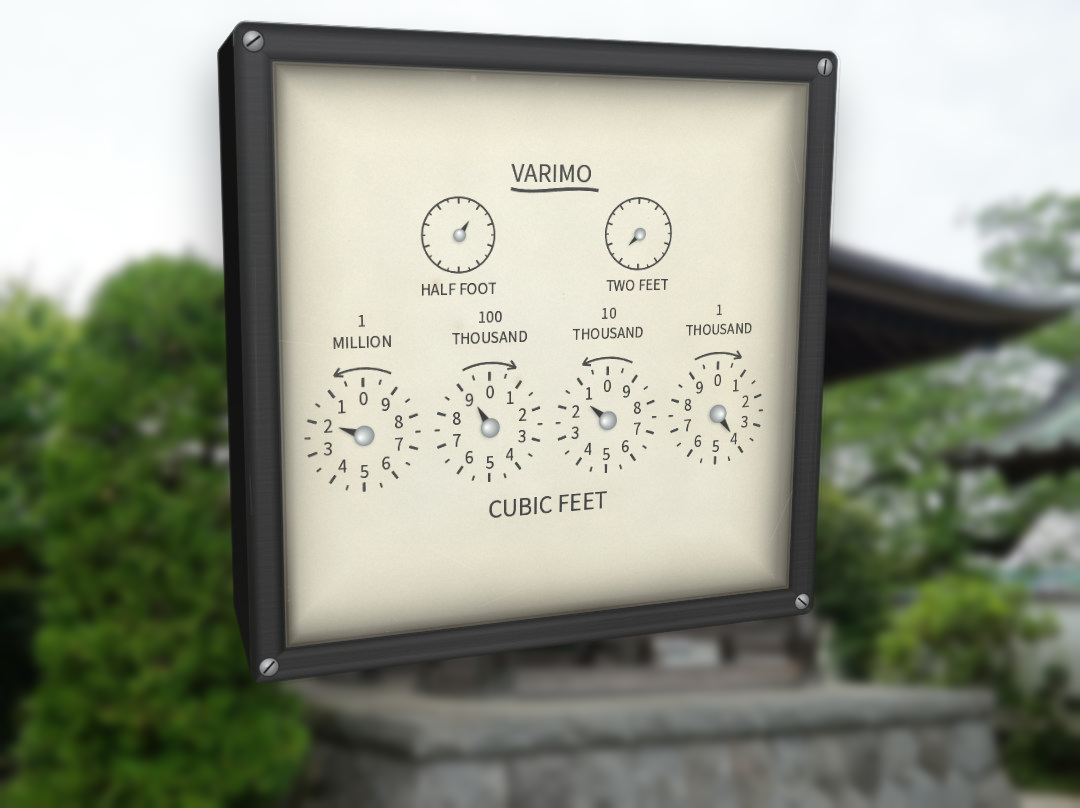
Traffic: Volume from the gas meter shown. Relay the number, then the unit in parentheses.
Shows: 191400 (ft³)
